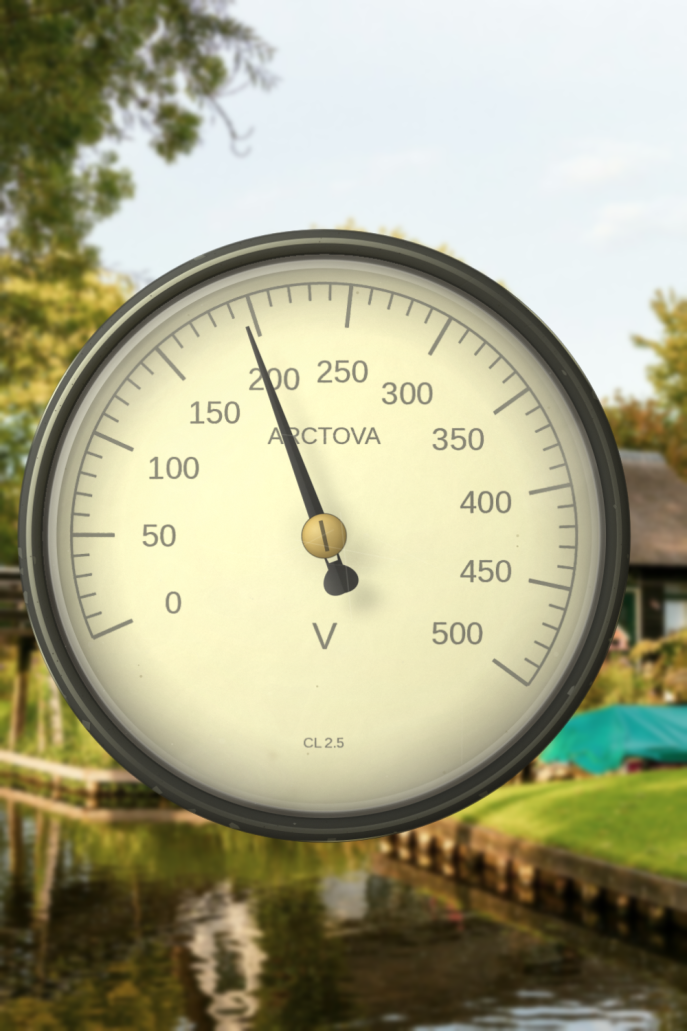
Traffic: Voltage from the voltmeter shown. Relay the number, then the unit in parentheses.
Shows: 195 (V)
